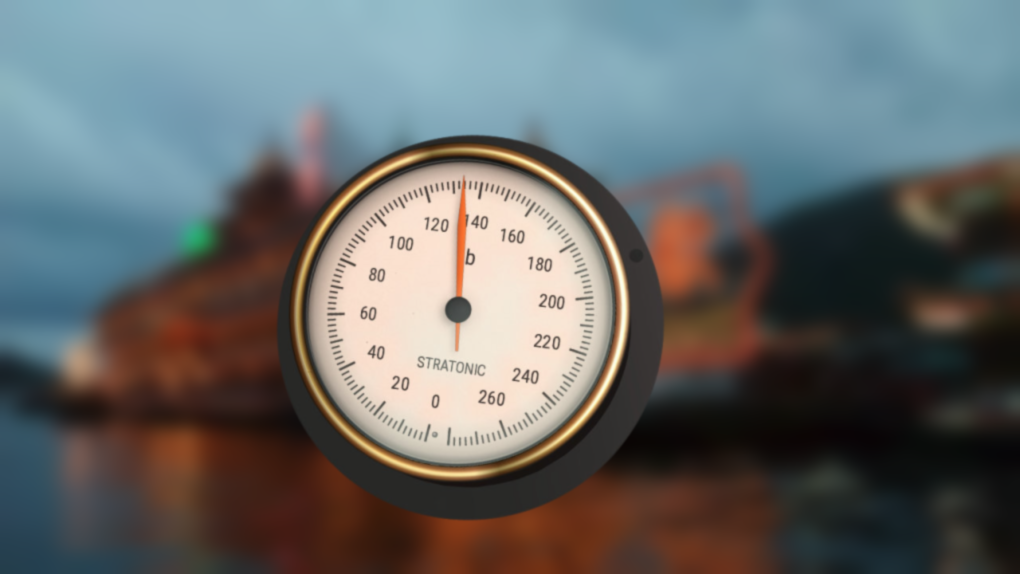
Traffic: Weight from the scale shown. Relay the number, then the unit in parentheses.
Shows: 134 (lb)
